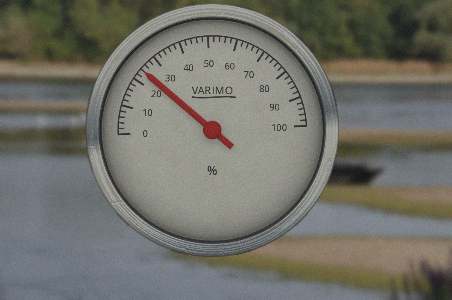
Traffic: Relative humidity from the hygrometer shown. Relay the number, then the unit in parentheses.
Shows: 24 (%)
